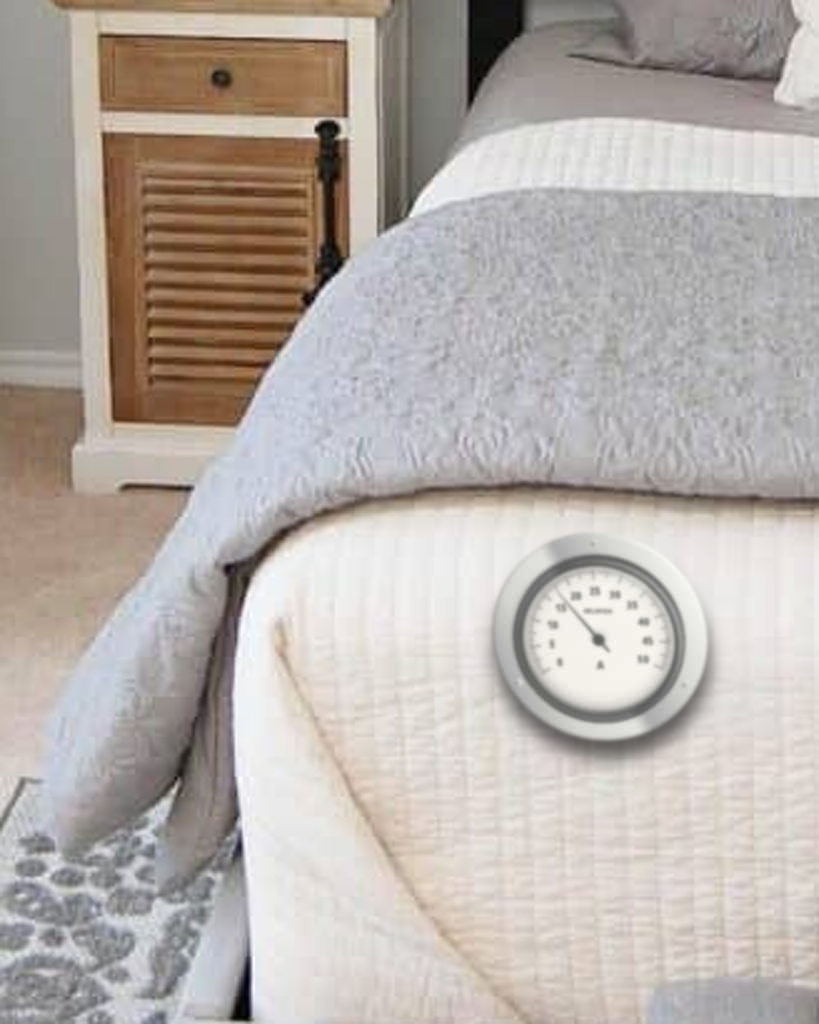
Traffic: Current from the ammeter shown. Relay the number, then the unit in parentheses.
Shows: 17.5 (A)
